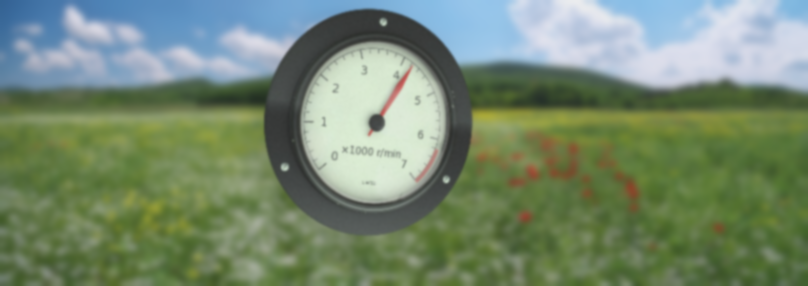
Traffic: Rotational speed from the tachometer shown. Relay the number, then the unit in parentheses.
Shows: 4200 (rpm)
